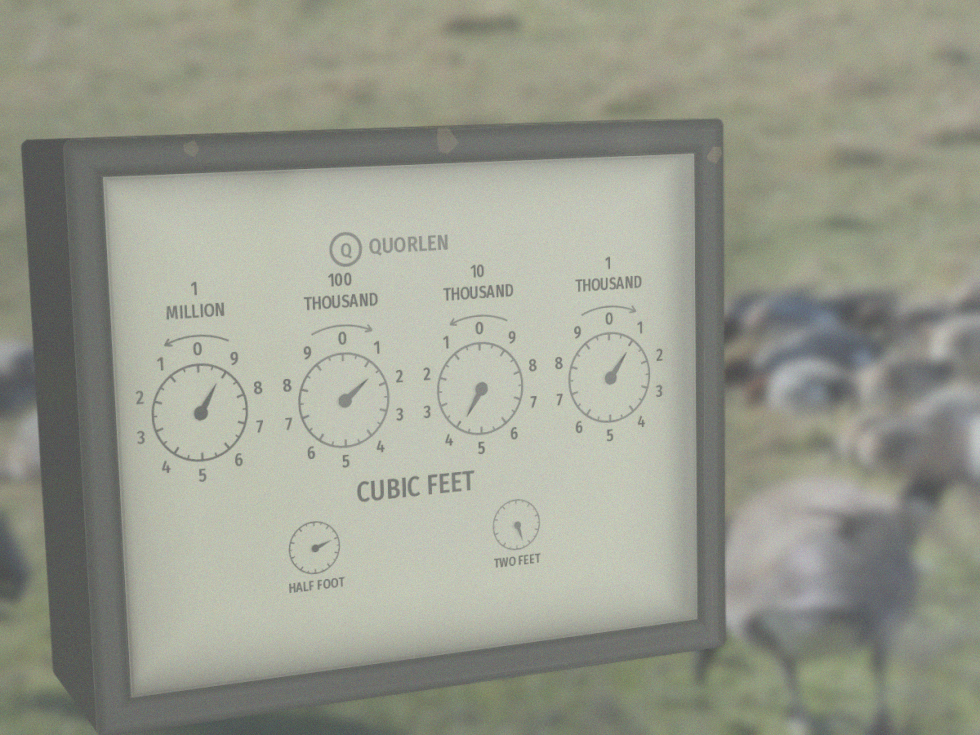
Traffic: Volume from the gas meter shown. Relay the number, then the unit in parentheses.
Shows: 914100 (ft³)
